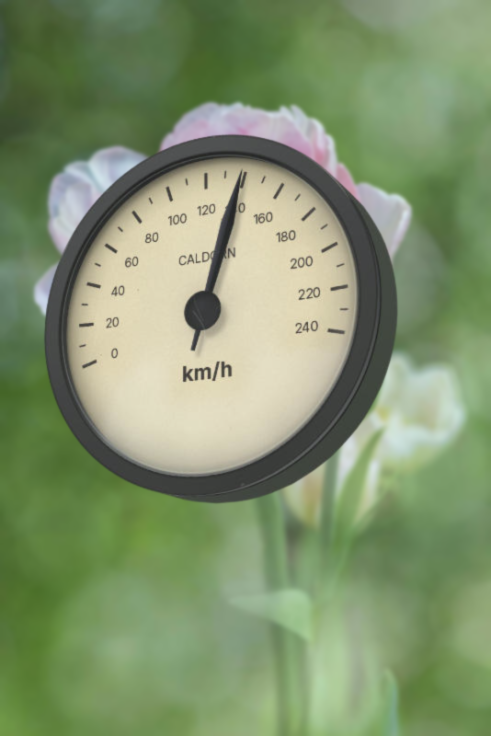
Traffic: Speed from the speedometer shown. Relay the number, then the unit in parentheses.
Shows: 140 (km/h)
